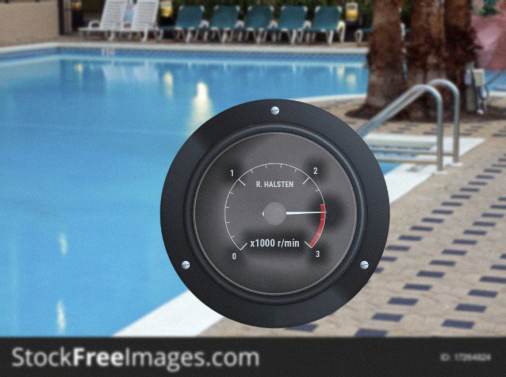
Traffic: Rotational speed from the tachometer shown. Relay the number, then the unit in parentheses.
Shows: 2500 (rpm)
